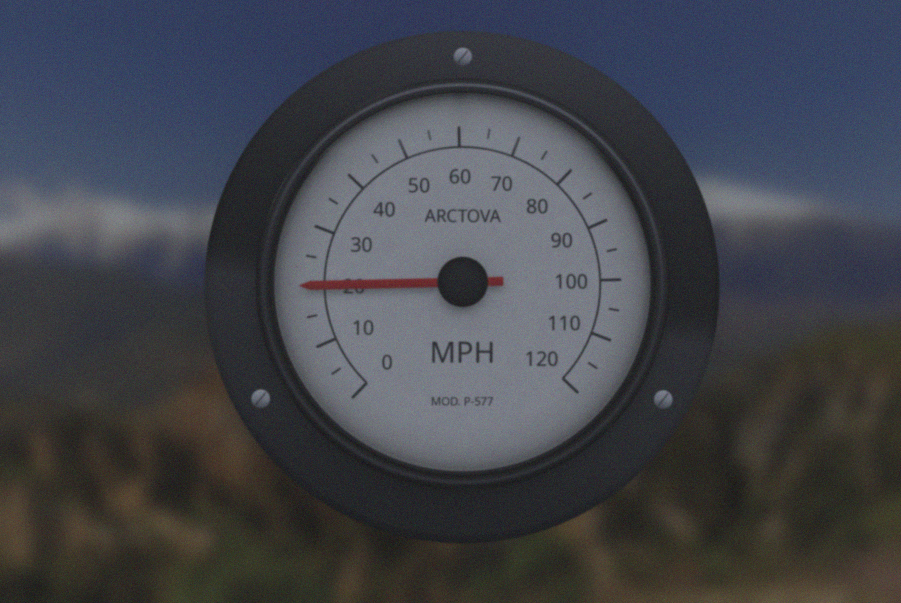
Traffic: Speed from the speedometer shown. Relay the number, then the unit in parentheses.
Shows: 20 (mph)
